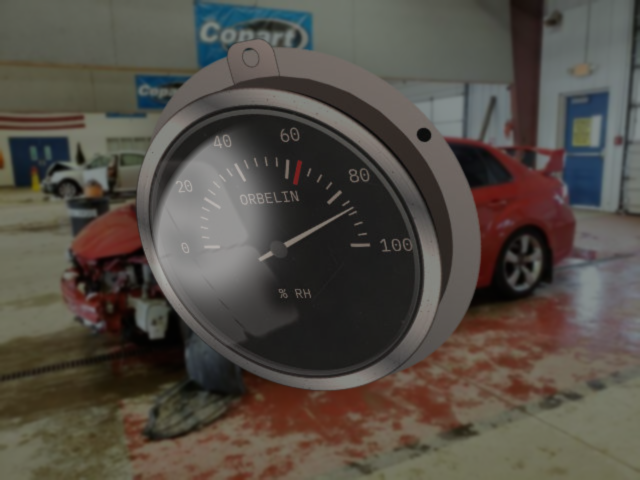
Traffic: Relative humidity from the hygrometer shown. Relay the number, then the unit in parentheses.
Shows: 86 (%)
